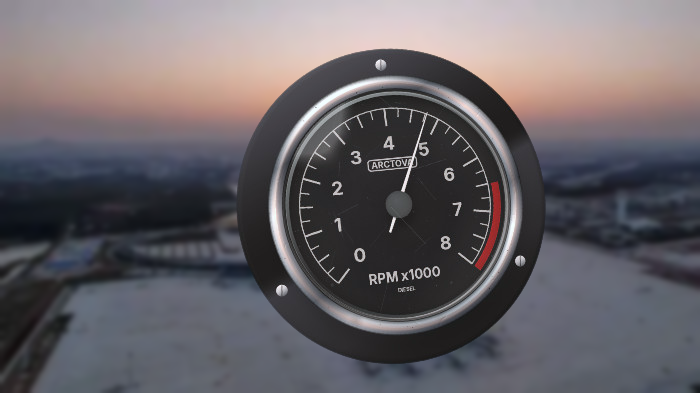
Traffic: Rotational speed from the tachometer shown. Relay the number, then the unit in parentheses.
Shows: 4750 (rpm)
